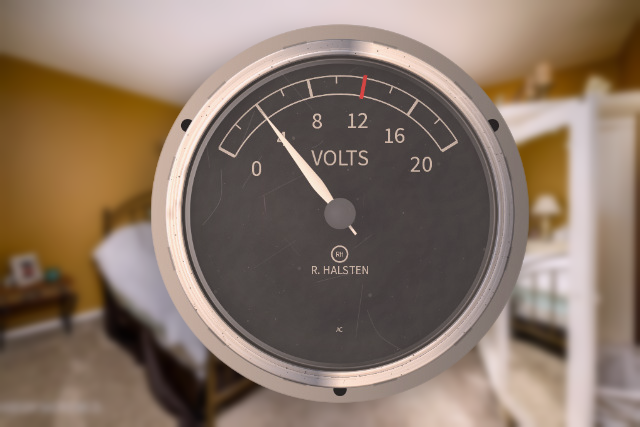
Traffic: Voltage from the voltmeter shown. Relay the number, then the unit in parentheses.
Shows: 4 (V)
